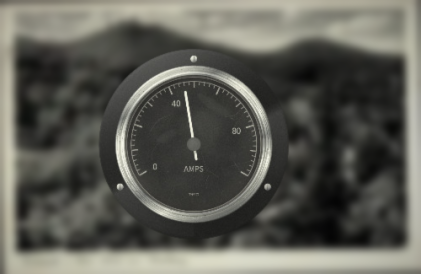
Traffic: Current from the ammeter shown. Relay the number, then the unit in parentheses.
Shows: 46 (A)
